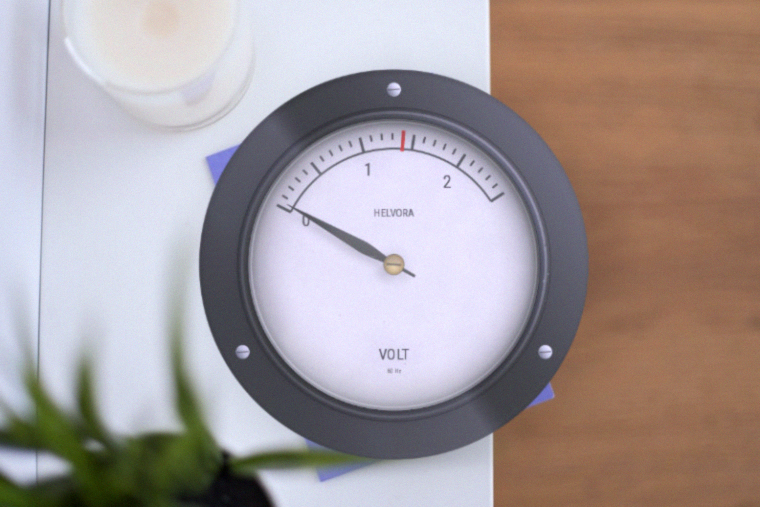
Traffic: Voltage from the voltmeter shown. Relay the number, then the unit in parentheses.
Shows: 0.05 (V)
